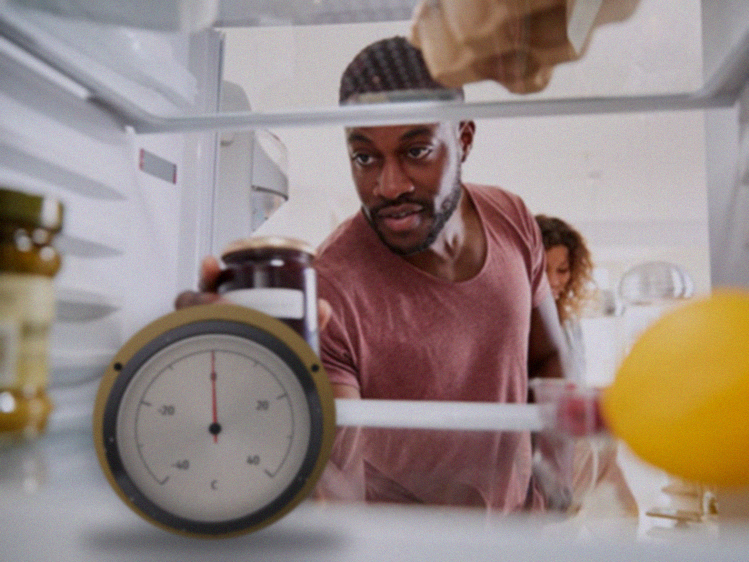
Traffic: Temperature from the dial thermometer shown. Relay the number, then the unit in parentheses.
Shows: 0 (°C)
